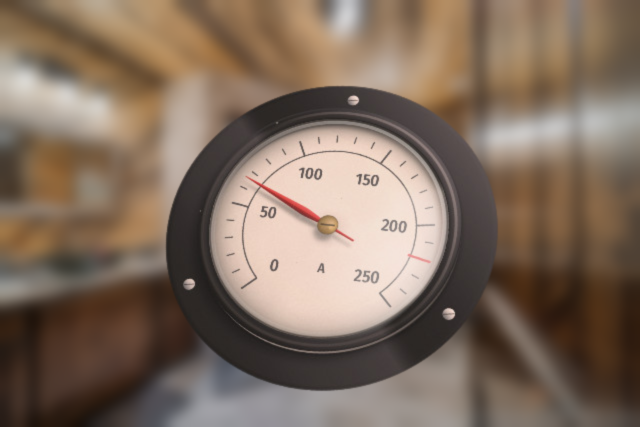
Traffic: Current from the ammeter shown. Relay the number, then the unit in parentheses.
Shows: 65 (A)
